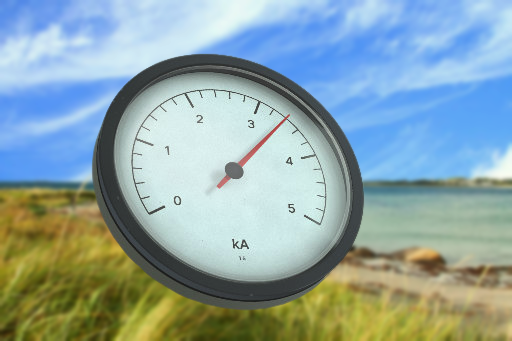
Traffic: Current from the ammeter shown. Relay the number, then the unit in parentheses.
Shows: 3.4 (kA)
